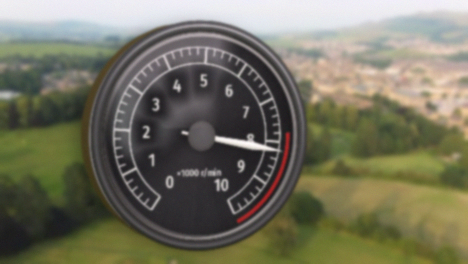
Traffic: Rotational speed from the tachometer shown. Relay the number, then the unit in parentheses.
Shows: 8200 (rpm)
